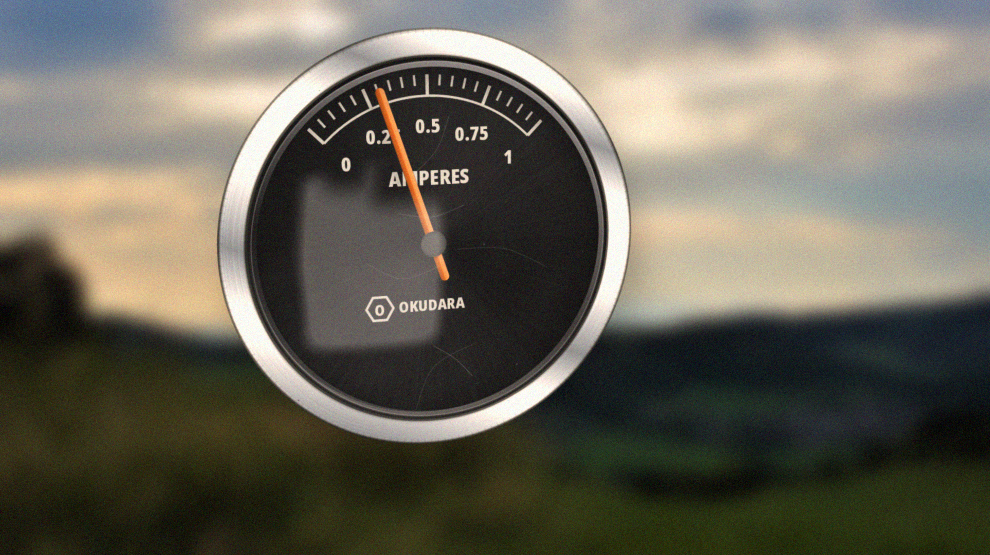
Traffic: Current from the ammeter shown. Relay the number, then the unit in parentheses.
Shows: 0.3 (A)
